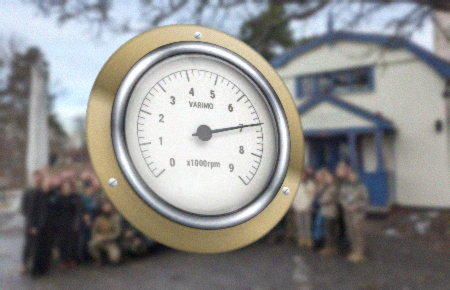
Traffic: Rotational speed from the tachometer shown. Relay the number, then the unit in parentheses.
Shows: 7000 (rpm)
